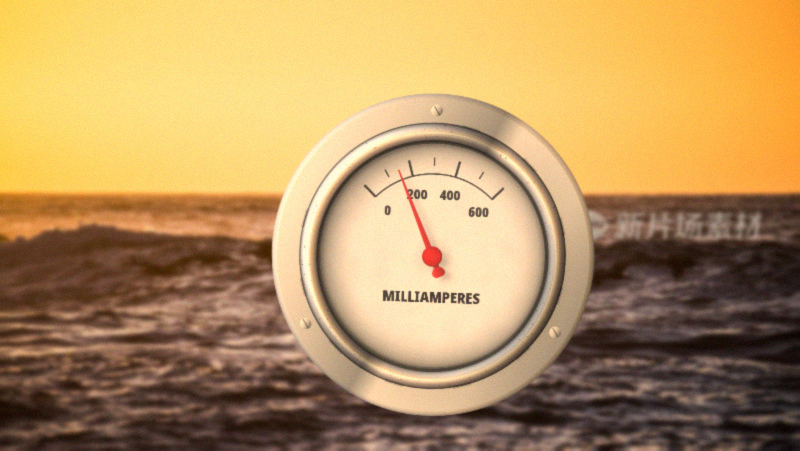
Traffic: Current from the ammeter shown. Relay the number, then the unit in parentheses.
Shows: 150 (mA)
